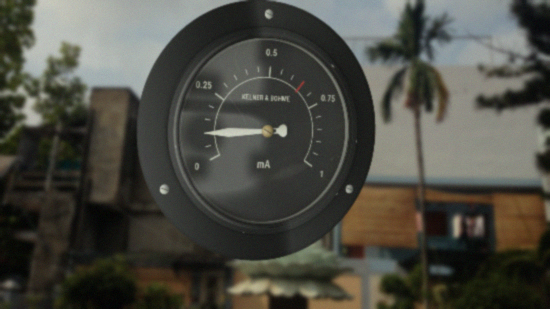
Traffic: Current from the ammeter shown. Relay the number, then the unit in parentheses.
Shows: 0.1 (mA)
